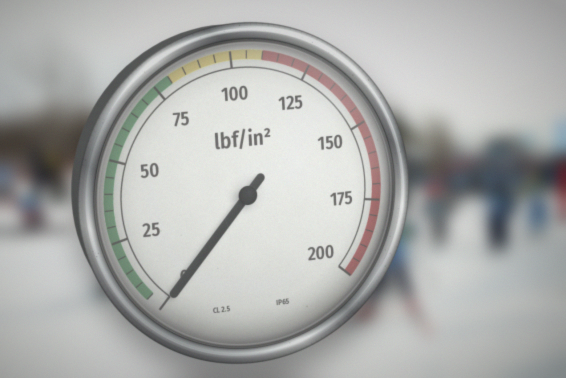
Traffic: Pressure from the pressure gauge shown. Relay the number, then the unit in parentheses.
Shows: 0 (psi)
